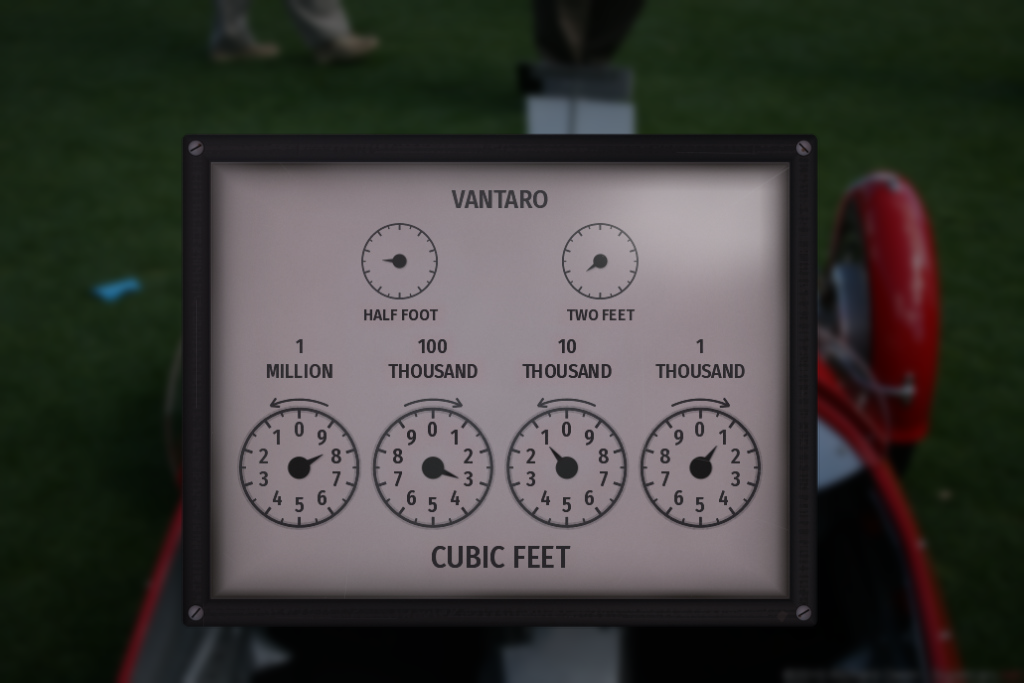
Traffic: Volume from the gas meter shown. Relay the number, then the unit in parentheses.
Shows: 831100 (ft³)
